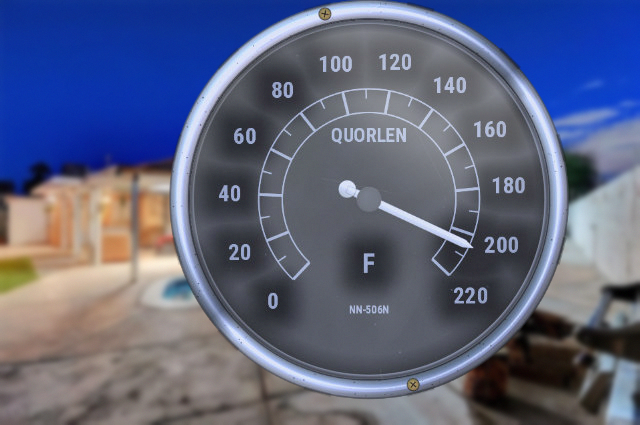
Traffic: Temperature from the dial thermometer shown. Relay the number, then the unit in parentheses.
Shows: 205 (°F)
